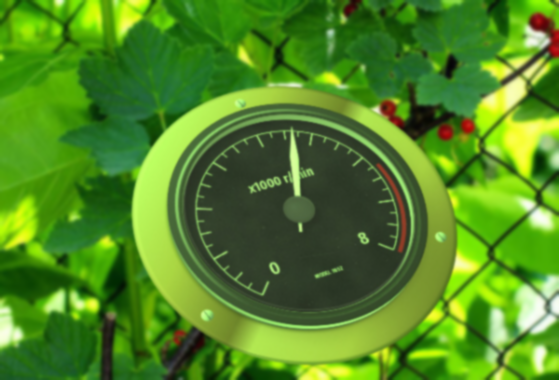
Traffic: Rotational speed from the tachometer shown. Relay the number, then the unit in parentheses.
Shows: 4625 (rpm)
